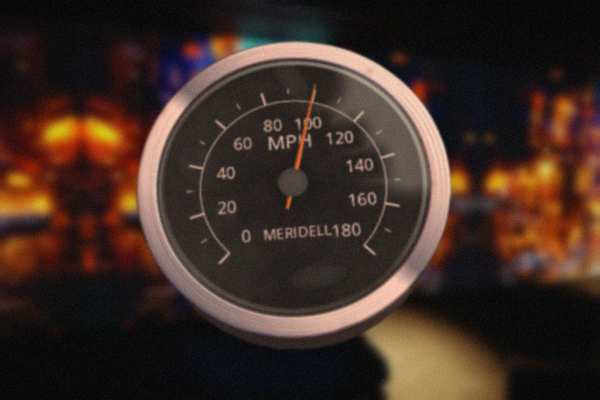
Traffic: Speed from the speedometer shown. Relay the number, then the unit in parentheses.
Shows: 100 (mph)
